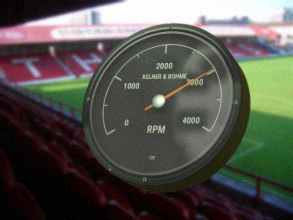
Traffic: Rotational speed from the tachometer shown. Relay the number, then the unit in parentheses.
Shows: 3000 (rpm)
